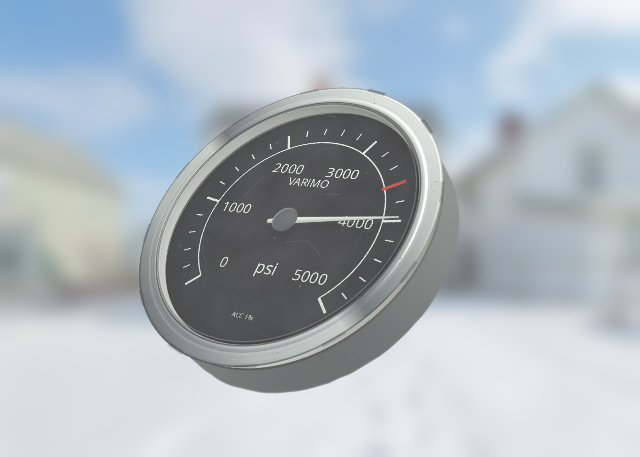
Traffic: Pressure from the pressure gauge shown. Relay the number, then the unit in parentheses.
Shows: 4000 (psi)
